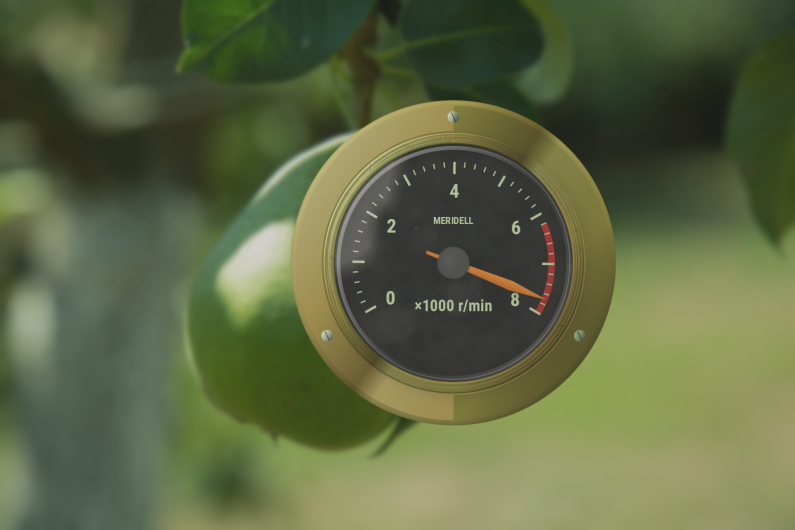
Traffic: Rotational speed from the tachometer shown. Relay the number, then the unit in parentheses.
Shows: 7700 (rpm)
